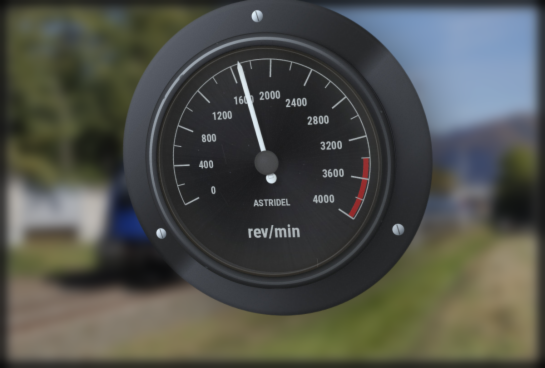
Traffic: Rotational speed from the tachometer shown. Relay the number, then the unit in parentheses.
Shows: 1700 (rpm)
